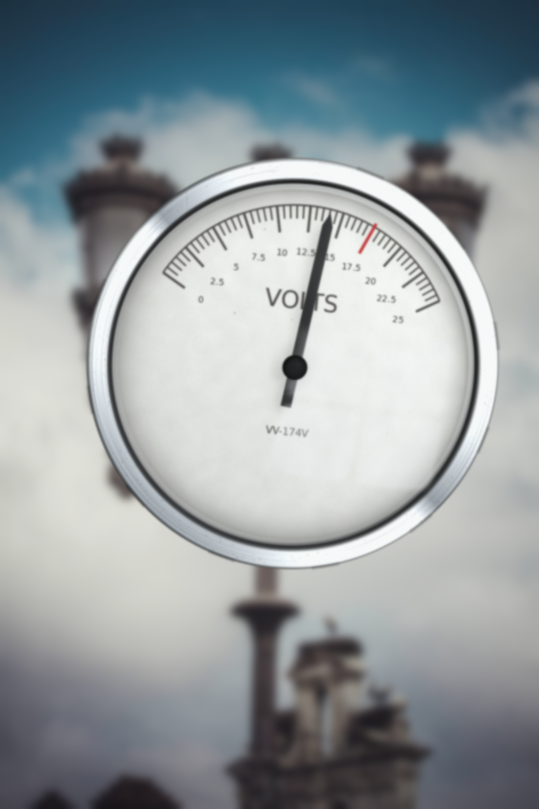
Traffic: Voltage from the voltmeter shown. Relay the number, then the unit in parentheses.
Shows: 14 (V)
